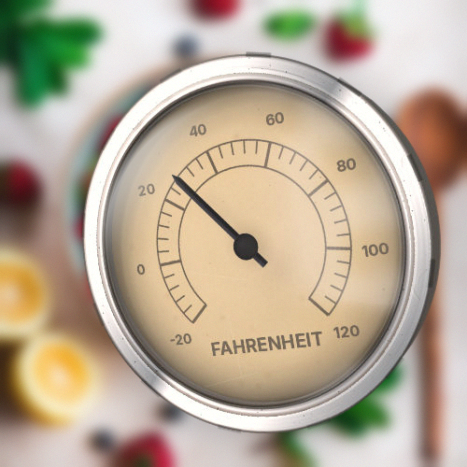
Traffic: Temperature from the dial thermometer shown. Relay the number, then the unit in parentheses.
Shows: 28 (°F)
